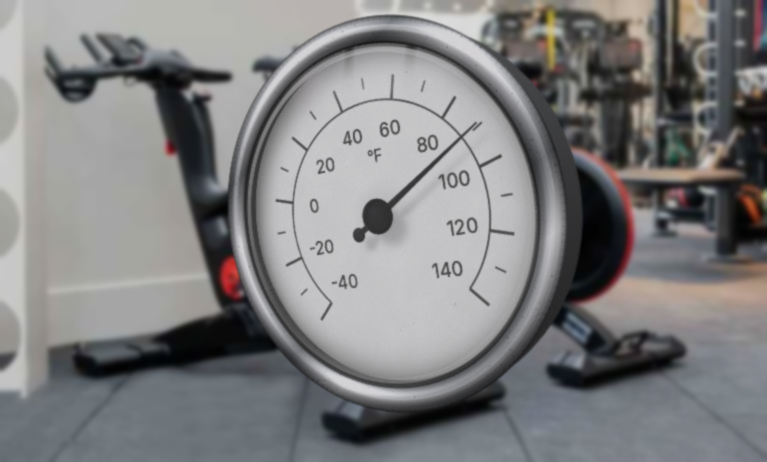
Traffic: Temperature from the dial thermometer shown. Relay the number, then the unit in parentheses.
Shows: 90 (°F)
